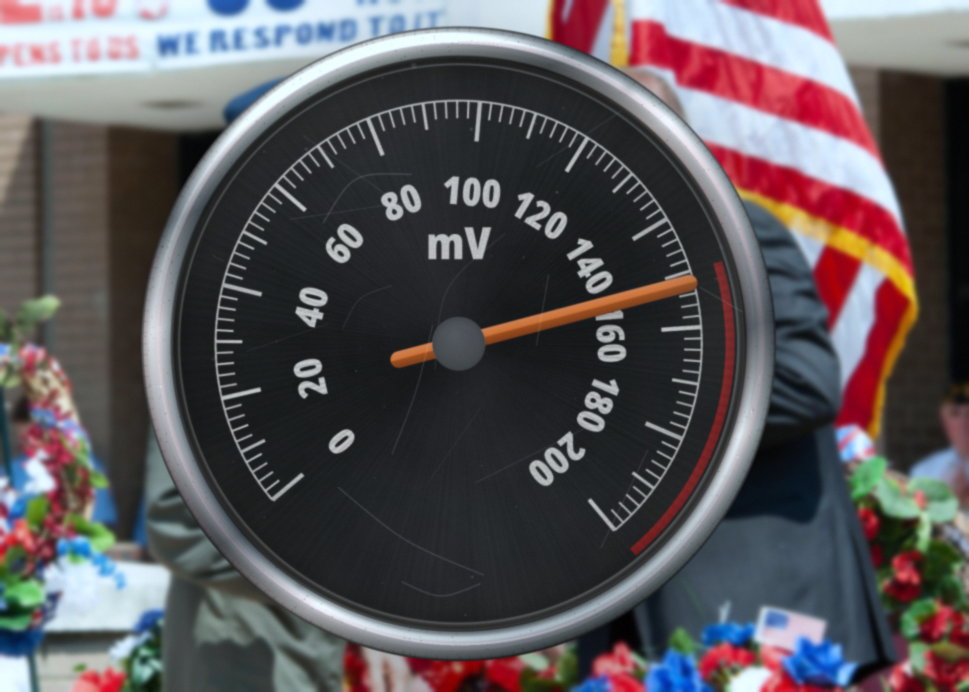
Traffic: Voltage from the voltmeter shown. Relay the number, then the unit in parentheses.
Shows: 152 (mV)
